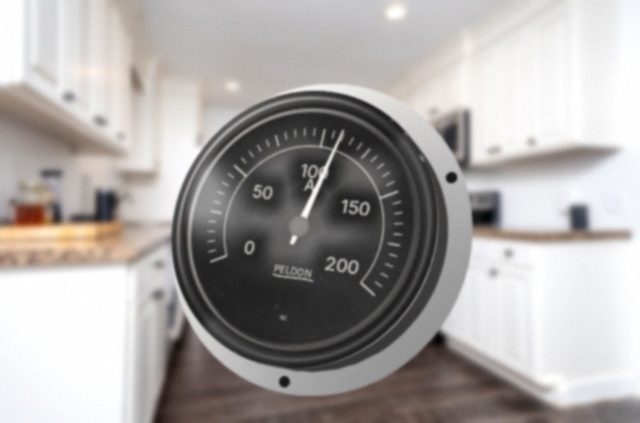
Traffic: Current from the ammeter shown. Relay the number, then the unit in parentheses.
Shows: 110 (A)
